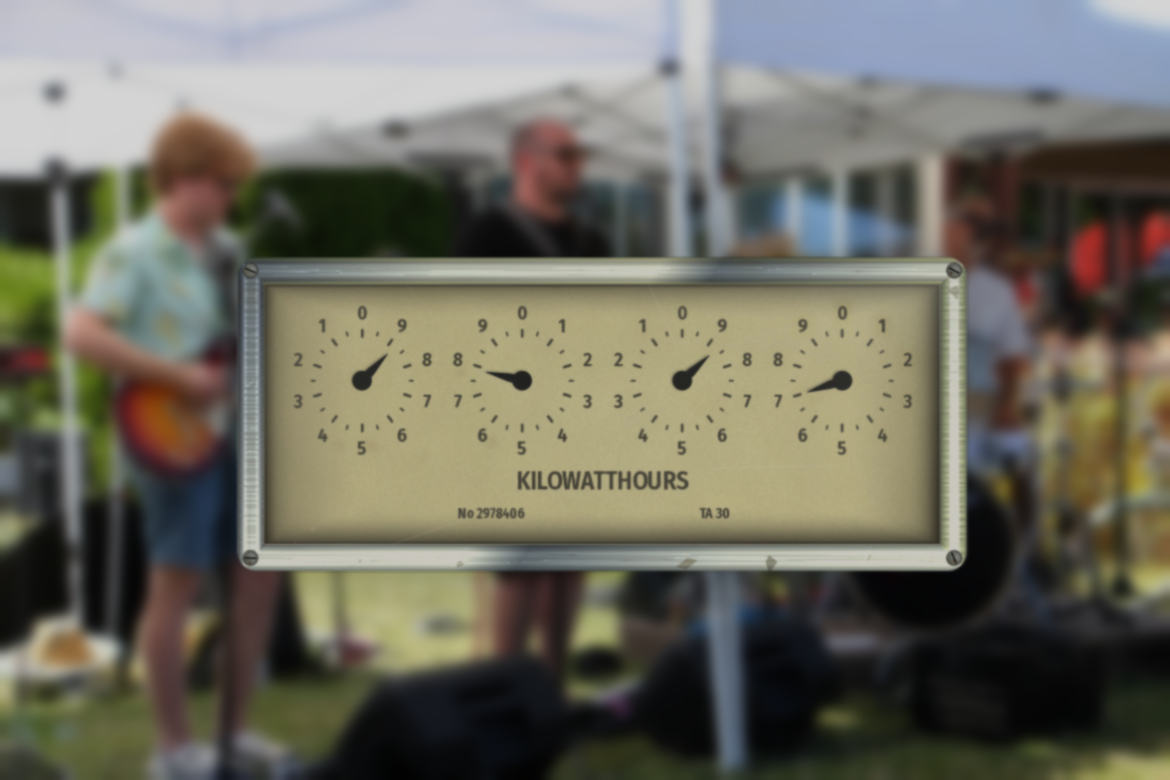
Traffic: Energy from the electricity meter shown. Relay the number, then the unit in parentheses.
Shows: 8787 (kWh)
